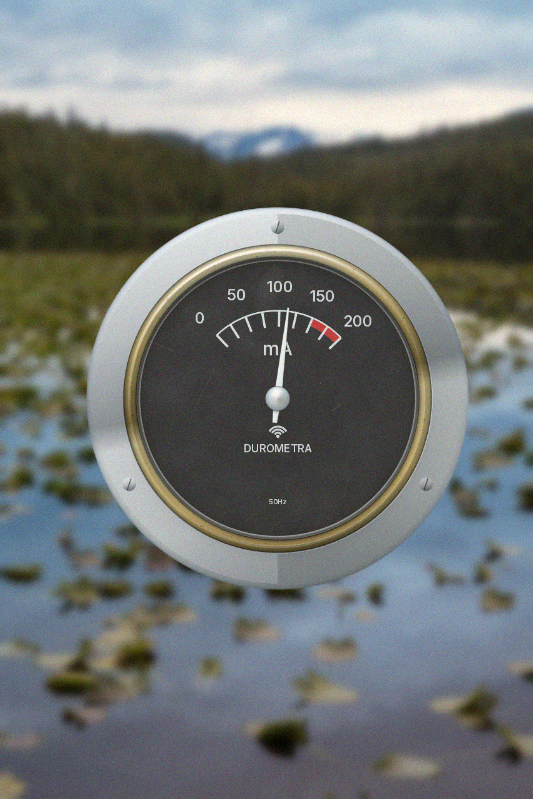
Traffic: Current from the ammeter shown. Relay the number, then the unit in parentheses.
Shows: 112.5 (mA)
